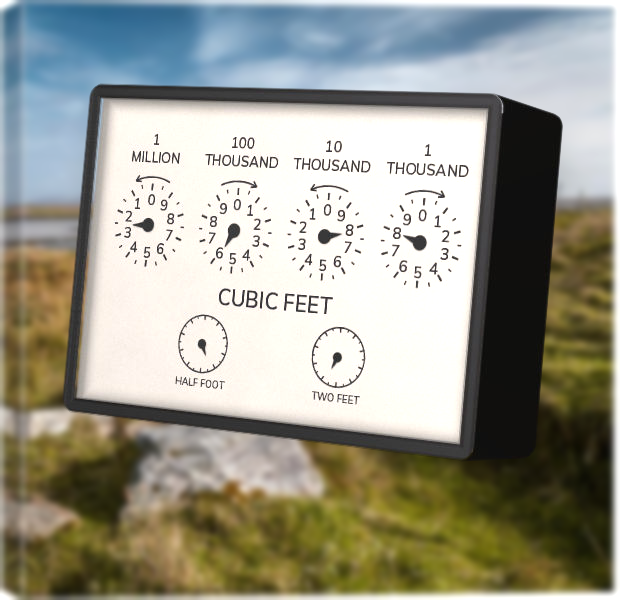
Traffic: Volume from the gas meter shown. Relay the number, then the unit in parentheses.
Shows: 257800 (ft³)
